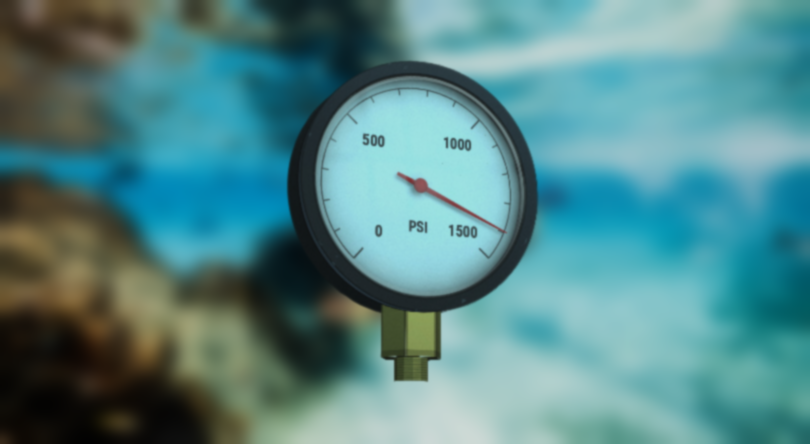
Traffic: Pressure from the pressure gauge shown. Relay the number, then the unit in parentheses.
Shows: 1400 (psi)
